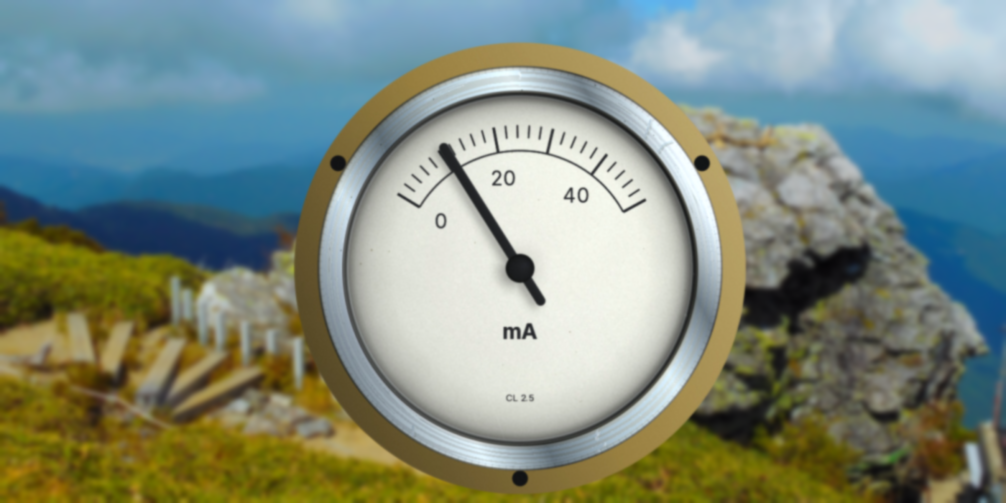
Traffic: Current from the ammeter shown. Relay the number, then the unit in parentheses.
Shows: 11 (mA)
